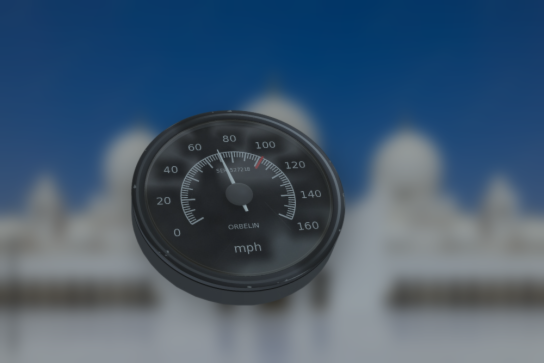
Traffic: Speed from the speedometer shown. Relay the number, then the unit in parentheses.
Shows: 70 (mph)
